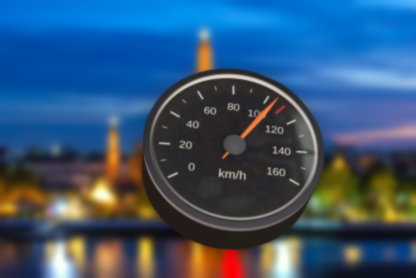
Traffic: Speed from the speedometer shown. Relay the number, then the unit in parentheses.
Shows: 105 (km/h)
